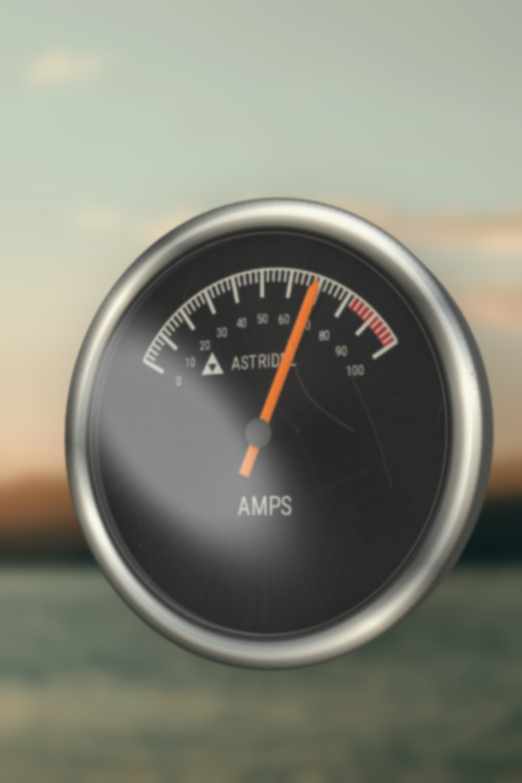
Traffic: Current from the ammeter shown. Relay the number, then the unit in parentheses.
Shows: 70 (A)
